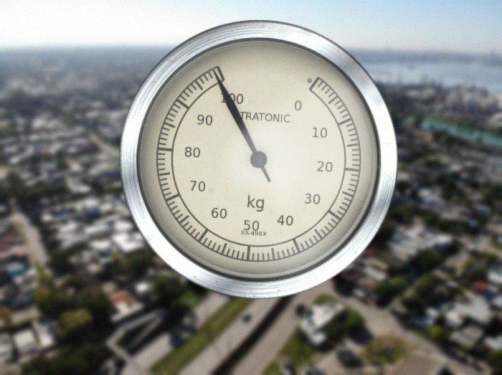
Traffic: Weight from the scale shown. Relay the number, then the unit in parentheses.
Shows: 99 (kg)
